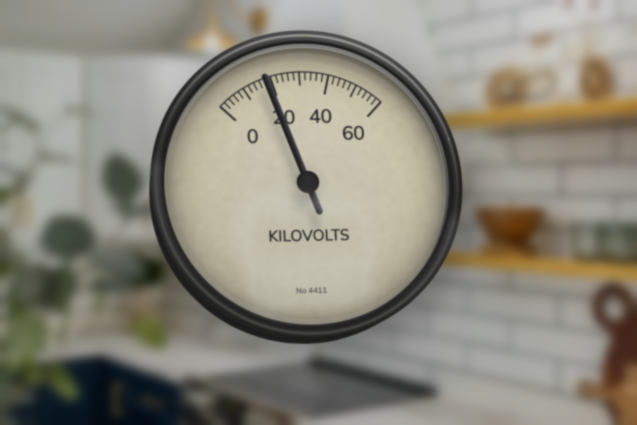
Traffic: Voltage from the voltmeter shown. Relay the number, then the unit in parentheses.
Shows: 18 (kV)
